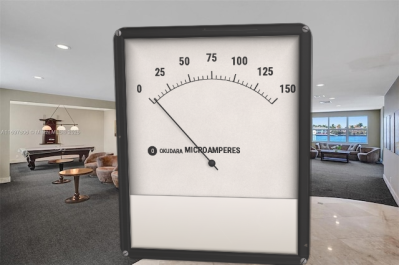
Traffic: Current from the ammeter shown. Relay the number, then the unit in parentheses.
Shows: 5 (µA)
